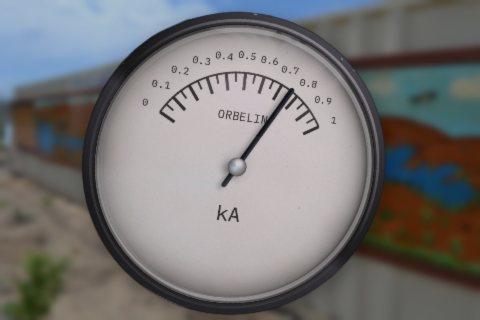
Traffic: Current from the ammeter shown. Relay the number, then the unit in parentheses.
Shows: 0.75 (kA)
